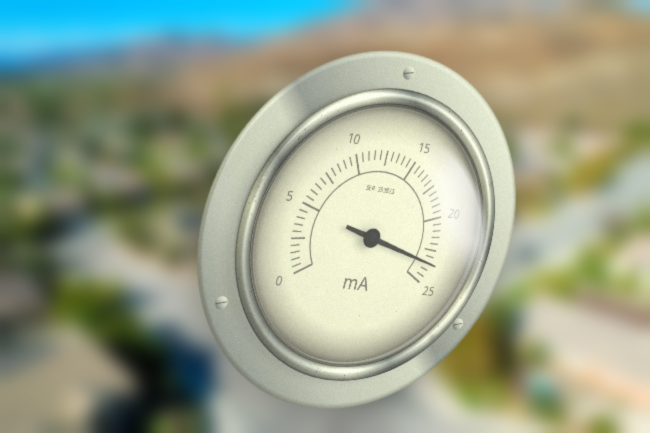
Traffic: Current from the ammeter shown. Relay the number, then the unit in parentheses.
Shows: 23.5 (mA)
